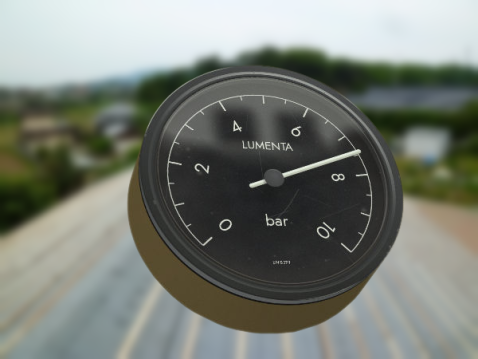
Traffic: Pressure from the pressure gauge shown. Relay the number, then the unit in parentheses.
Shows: 7.5 (bar)
